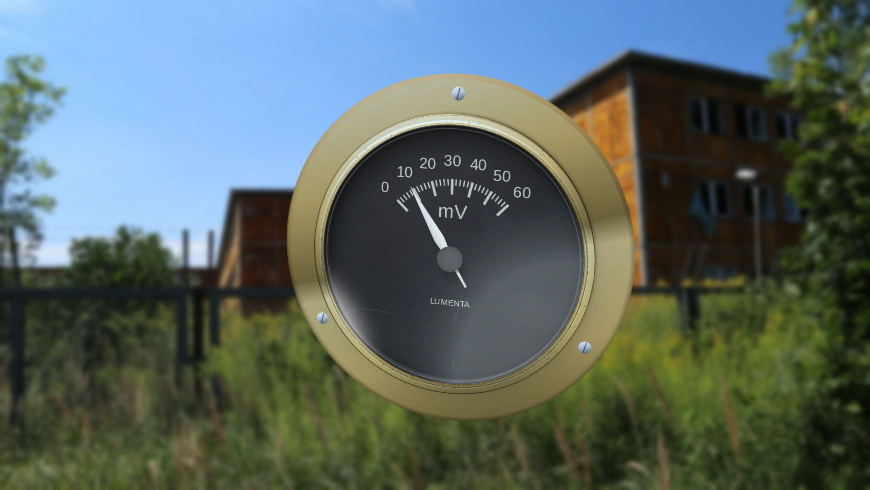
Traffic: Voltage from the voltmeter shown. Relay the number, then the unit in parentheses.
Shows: 10 (mV)
